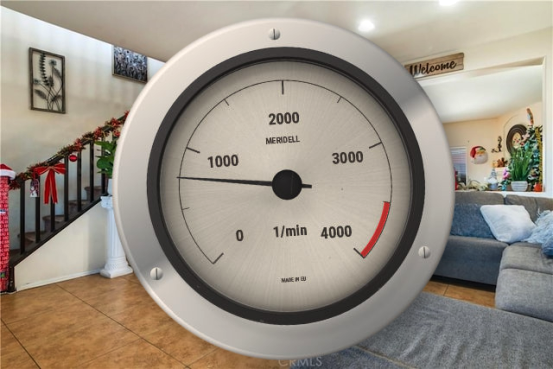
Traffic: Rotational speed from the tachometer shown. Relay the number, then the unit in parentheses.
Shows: 750 (rpm)
